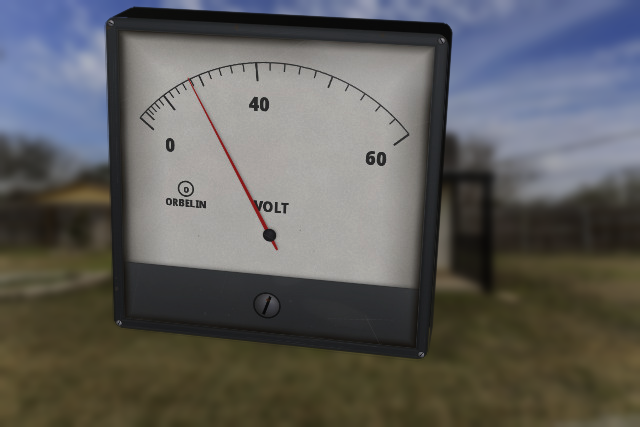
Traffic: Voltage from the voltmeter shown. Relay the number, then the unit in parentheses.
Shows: 28 (V)
